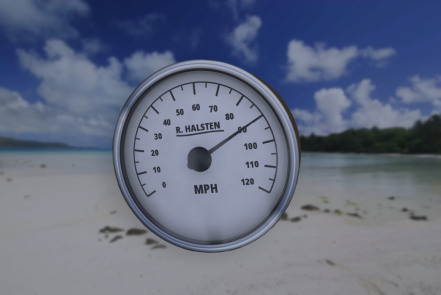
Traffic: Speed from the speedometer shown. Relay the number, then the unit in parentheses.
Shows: 90 (mph)
